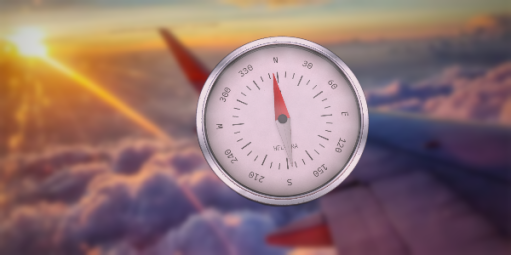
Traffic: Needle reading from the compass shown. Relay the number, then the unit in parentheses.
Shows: 355 (°)
